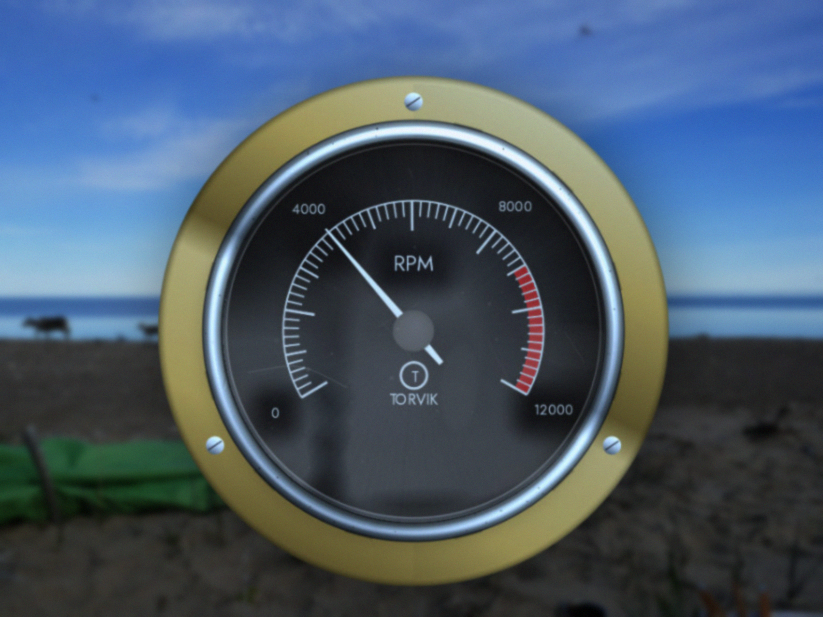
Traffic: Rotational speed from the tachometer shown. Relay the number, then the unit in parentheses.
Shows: 4000 (rpm)
